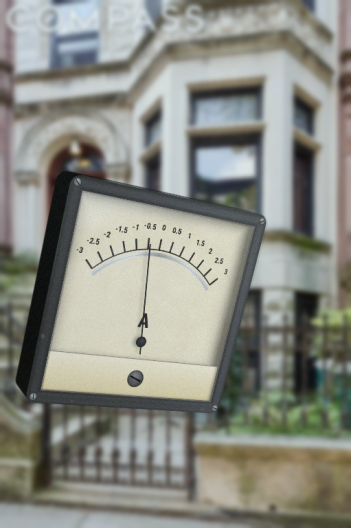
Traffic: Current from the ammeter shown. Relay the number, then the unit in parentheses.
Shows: -0.5 (A)
